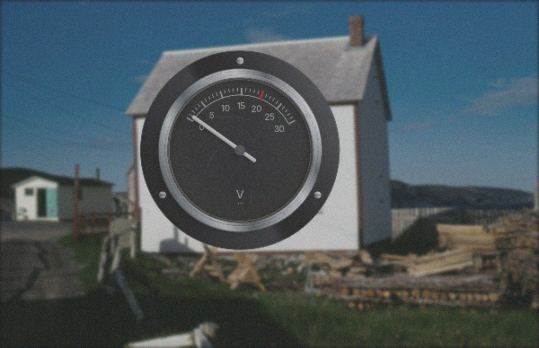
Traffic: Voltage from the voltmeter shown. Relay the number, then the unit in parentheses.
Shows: 1 (V)
